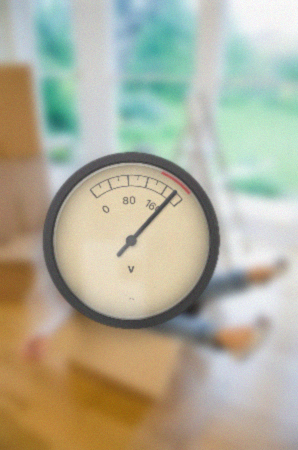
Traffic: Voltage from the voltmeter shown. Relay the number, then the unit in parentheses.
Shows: 180 (V)
